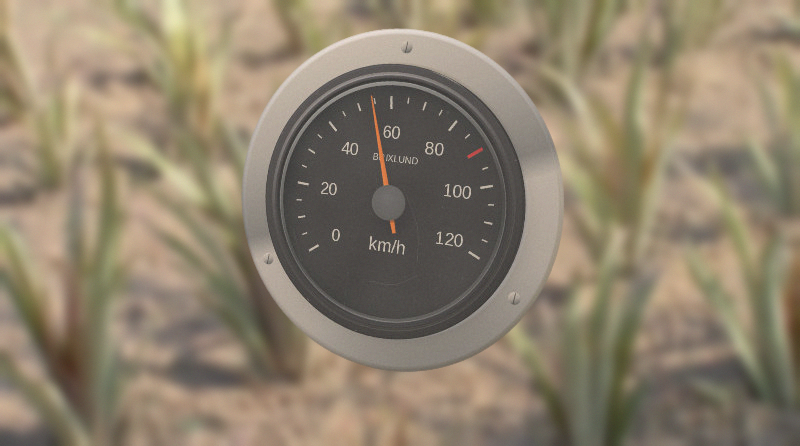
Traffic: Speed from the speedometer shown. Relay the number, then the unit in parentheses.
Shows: 55 (km/h)
